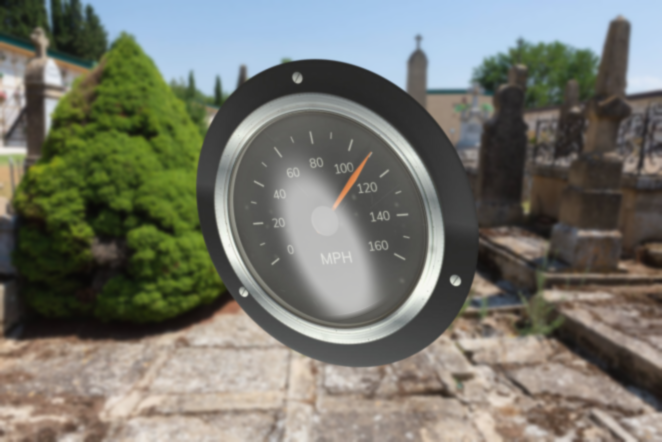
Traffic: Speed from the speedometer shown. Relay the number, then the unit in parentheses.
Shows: 110 (mph)
